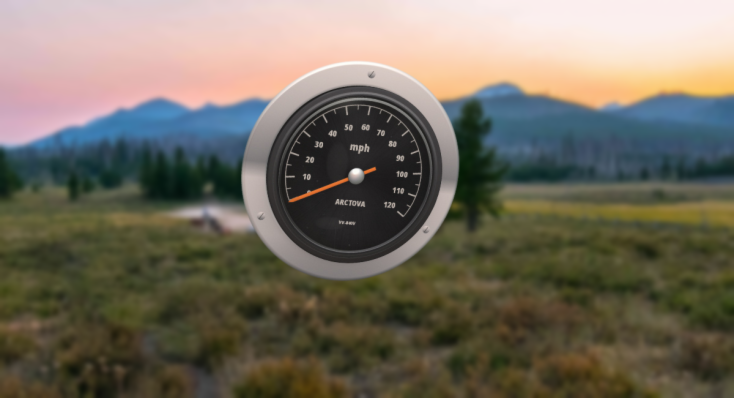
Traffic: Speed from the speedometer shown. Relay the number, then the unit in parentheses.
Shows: 0 (mph)
